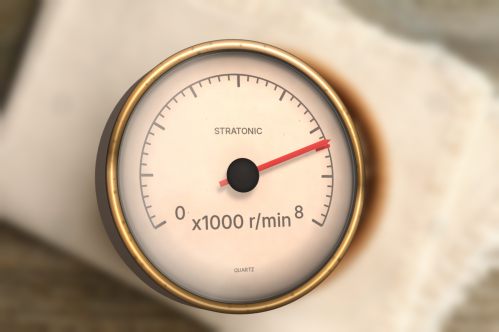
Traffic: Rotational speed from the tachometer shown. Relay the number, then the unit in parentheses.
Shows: 6300 (rpm)
